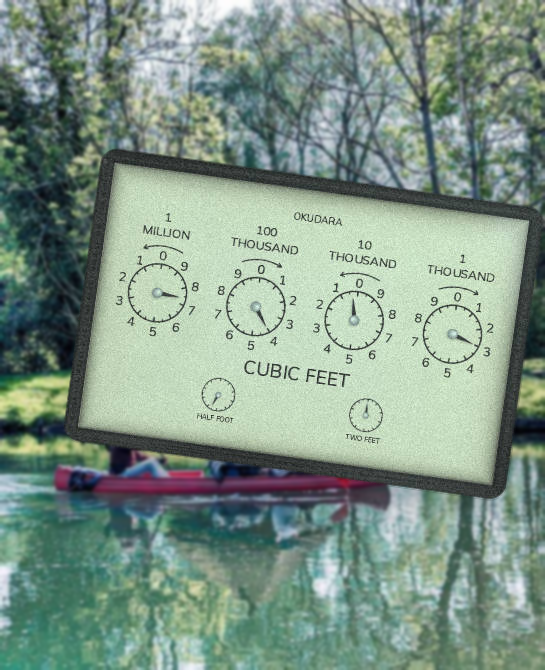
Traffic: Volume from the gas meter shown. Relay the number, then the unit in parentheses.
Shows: 740300 (ft³)
